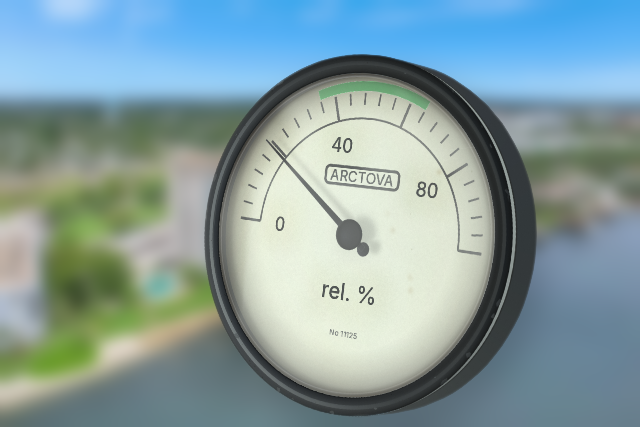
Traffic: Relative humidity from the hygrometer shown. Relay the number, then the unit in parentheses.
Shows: 20 (%)
